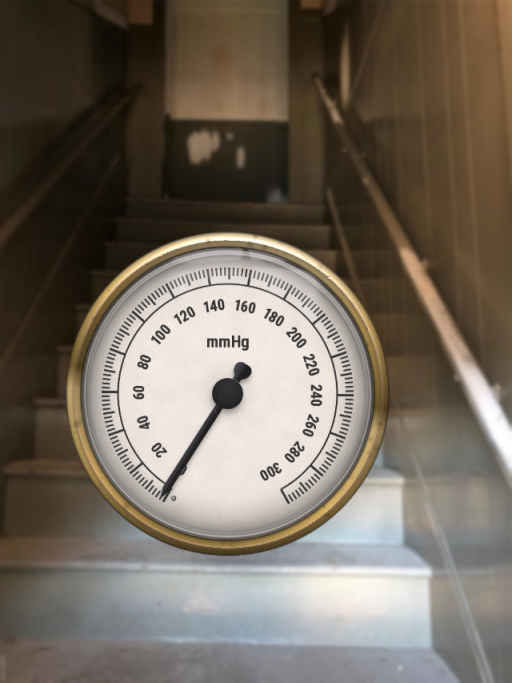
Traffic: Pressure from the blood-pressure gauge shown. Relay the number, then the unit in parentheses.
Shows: 2 (mmHg)
